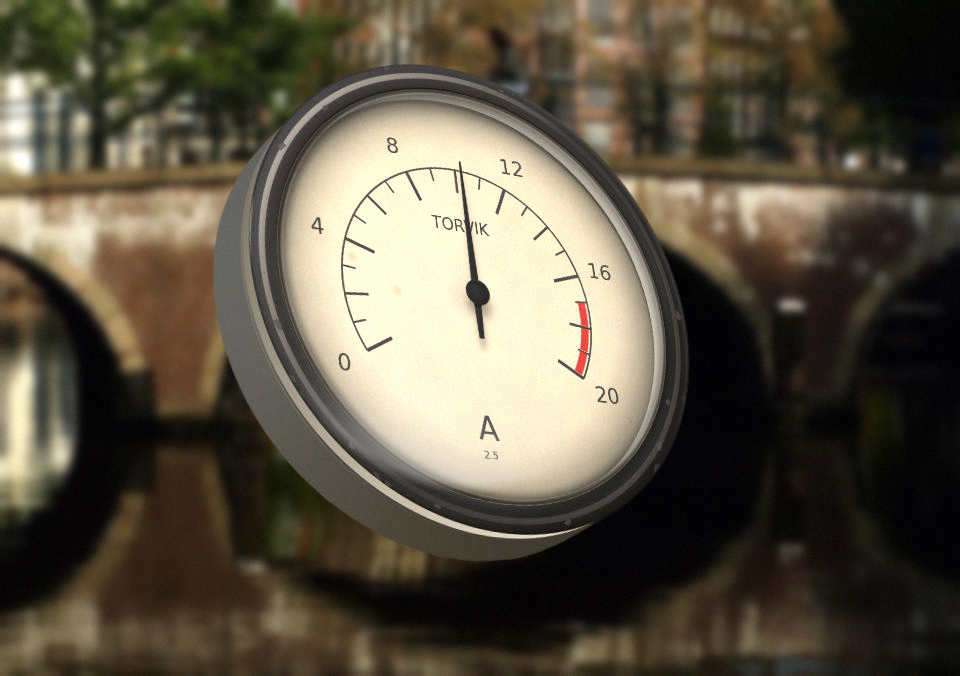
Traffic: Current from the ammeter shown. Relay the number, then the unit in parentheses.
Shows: 10 (A)
